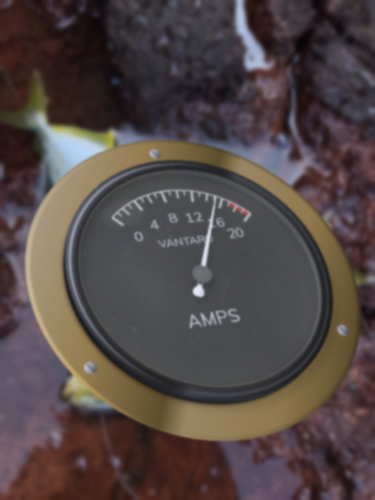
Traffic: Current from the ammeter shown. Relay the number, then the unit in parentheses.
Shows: 15 (A)
